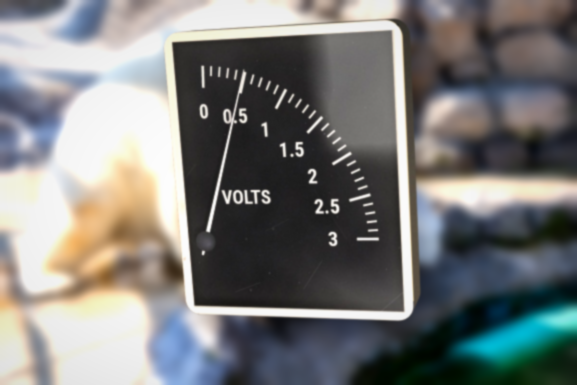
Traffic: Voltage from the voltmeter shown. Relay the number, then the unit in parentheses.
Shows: 0.5 (V)
